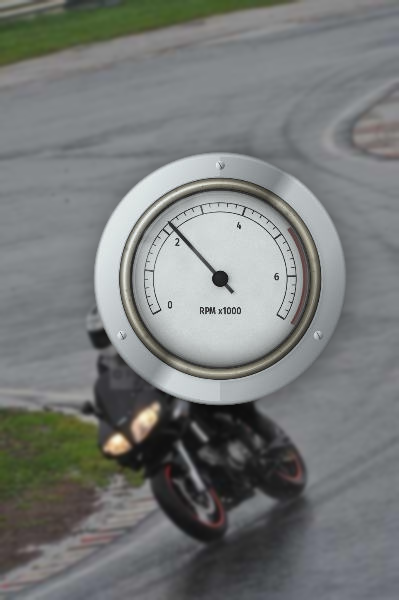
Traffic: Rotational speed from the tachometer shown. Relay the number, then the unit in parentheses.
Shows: 2200 (rpm)
